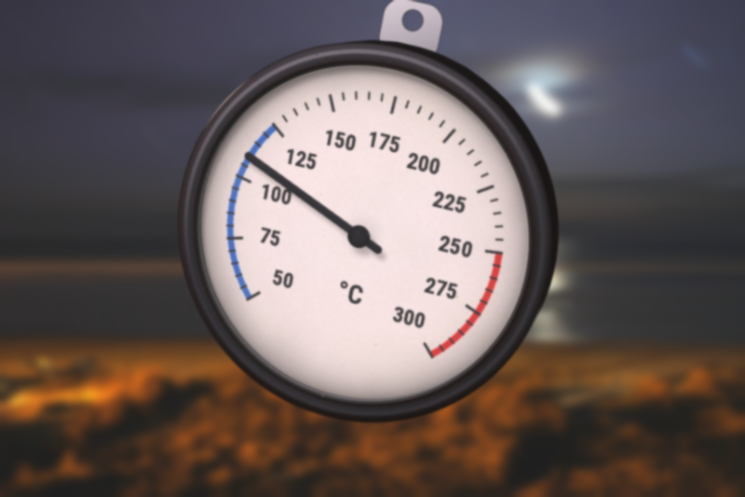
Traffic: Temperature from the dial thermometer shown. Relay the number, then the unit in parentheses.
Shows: 110 (°C)
